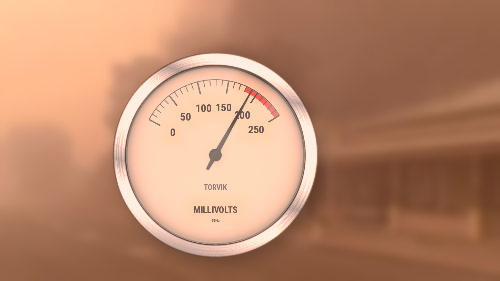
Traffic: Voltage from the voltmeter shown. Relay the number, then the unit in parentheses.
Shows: 190 (mV)
